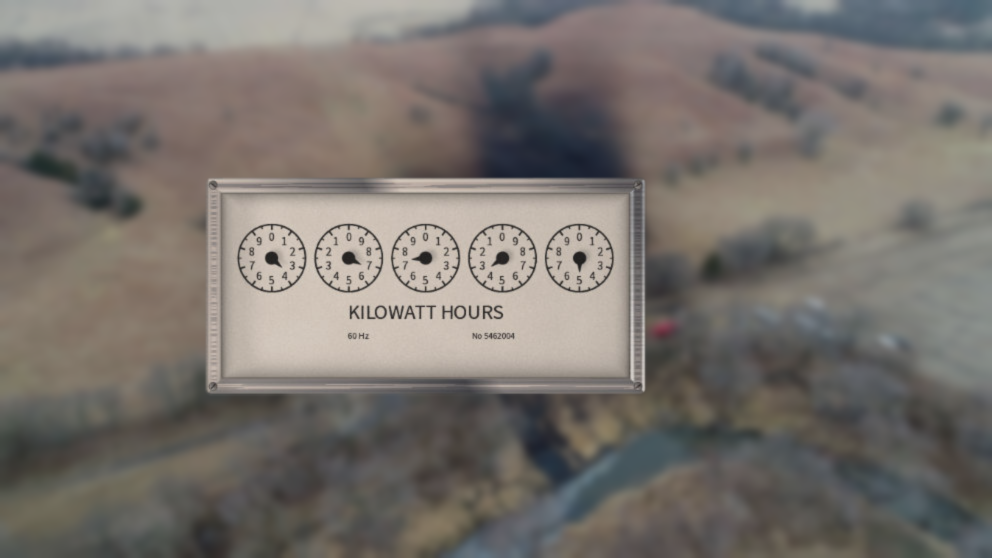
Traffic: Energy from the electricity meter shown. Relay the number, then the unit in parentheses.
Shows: 36735 (kWh)
